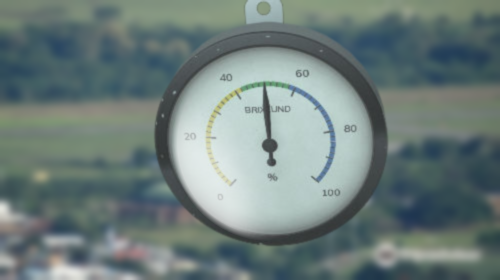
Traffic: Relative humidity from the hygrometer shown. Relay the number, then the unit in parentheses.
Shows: 50 (%)
